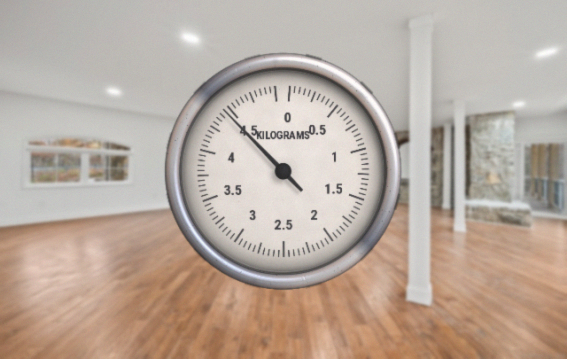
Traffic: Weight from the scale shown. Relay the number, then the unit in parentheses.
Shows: 4.45 (kg)
